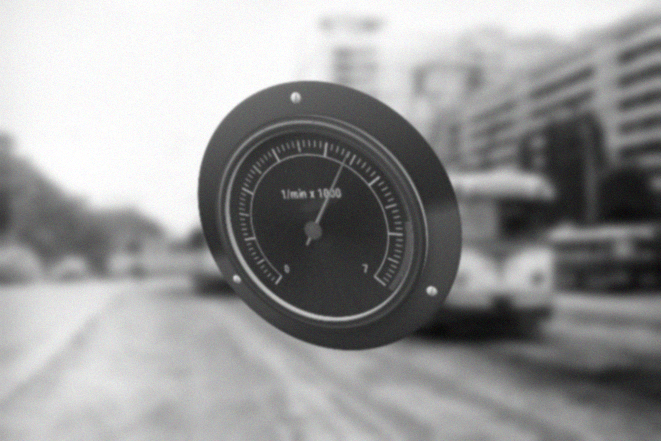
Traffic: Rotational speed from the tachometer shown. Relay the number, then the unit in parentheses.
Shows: 4400 (rpm)
